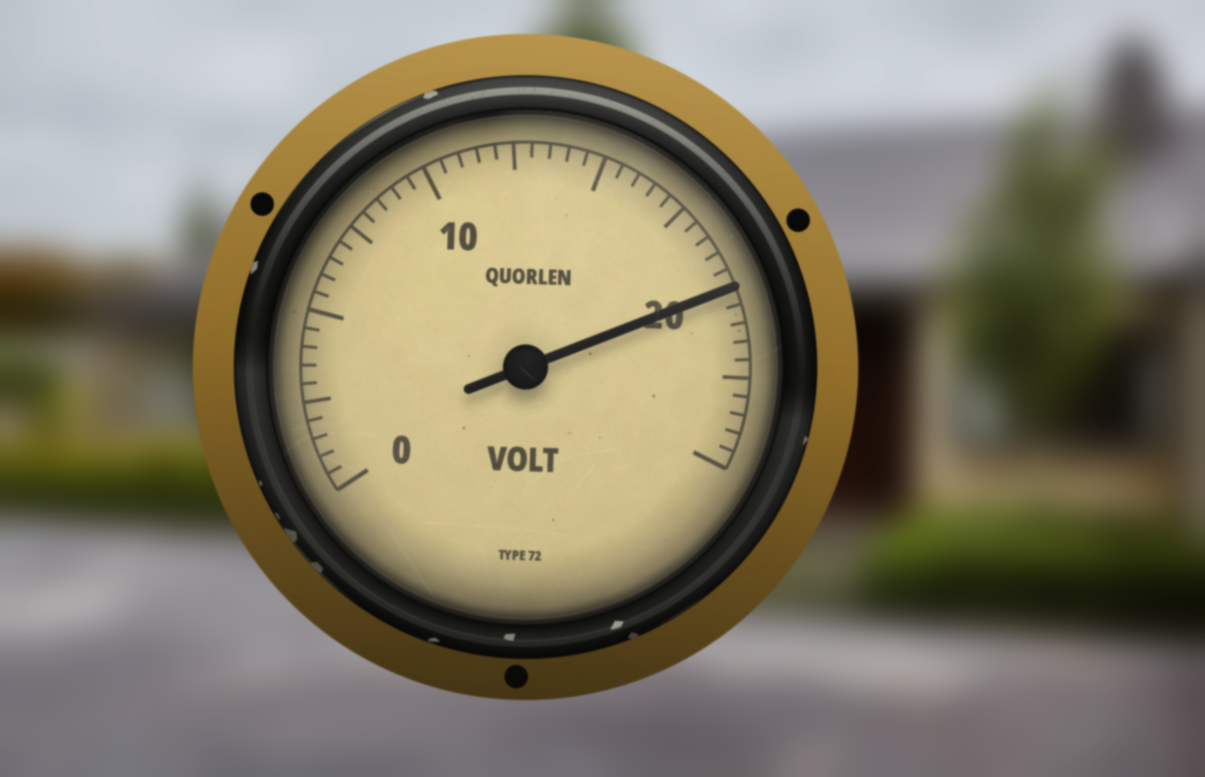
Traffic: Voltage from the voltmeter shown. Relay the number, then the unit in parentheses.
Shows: 20 (V)
